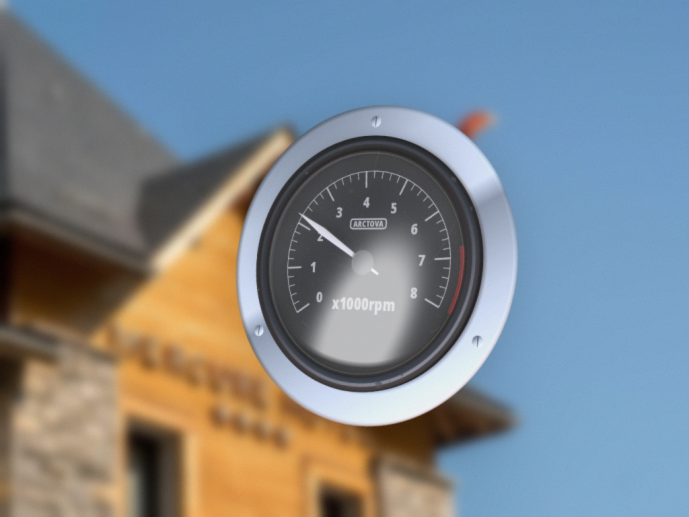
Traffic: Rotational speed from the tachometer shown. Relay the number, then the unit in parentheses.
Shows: 2200 (rpm)
